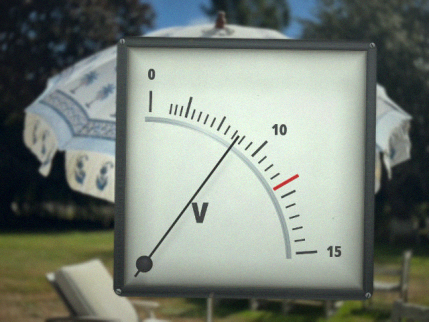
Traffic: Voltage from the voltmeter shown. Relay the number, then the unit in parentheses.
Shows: 8.75 (V)
